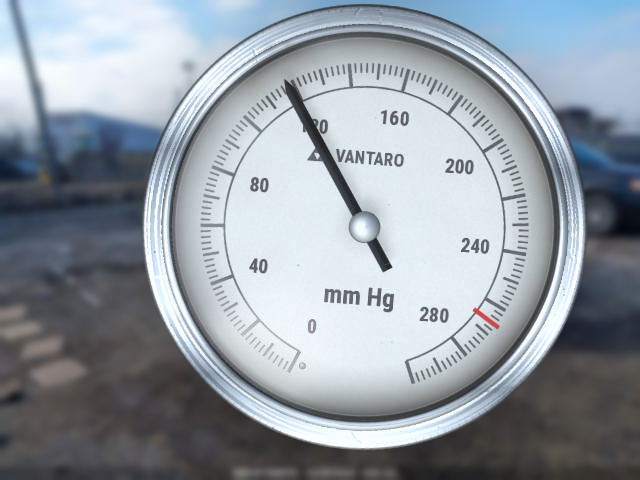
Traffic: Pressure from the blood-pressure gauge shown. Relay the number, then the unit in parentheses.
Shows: 118 (mmHg)
